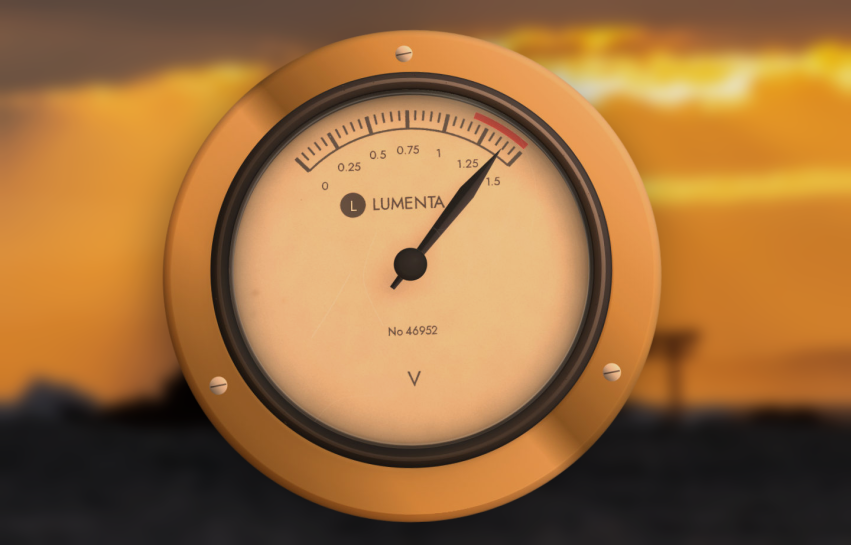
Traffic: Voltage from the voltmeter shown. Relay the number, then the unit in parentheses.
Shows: 1.4 (V)
